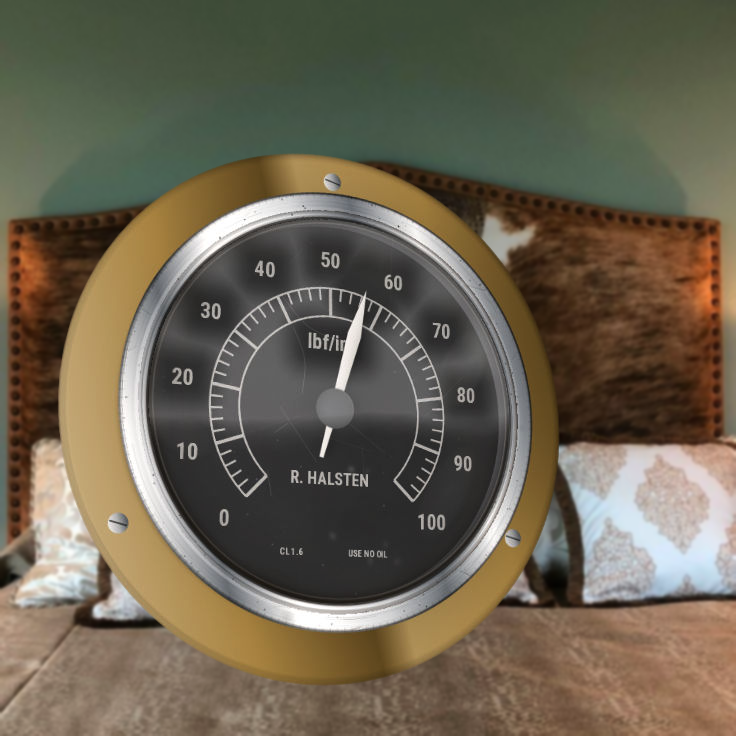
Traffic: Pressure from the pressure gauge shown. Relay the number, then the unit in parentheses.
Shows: 56 (psi)
